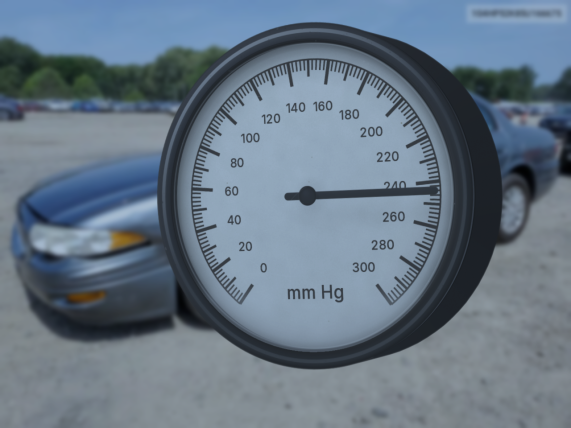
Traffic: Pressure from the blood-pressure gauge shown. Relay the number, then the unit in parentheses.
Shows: 244 (mmHg)
